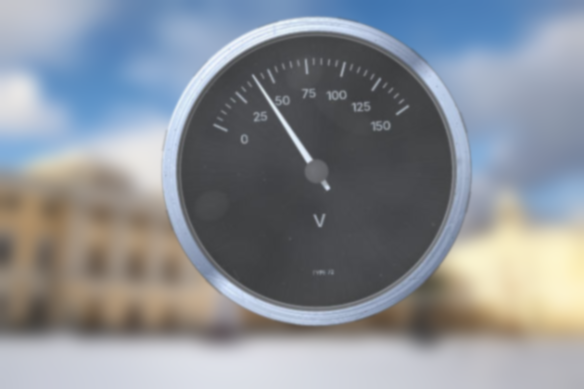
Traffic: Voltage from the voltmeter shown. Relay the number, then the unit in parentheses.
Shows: 40 (V)
